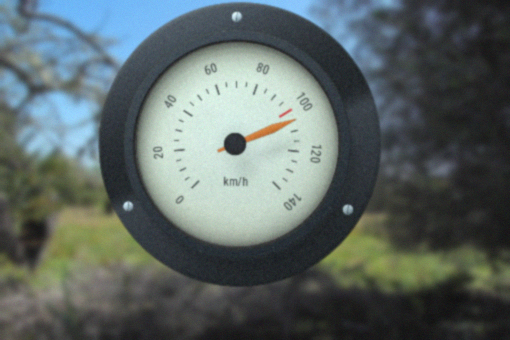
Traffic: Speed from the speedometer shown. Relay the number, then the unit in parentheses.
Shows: 105 (km/h)
